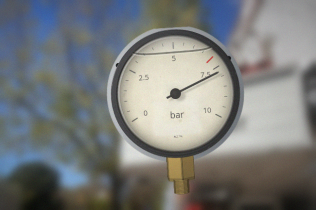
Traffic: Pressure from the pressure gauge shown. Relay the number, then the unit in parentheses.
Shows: 7.75 (bar)
